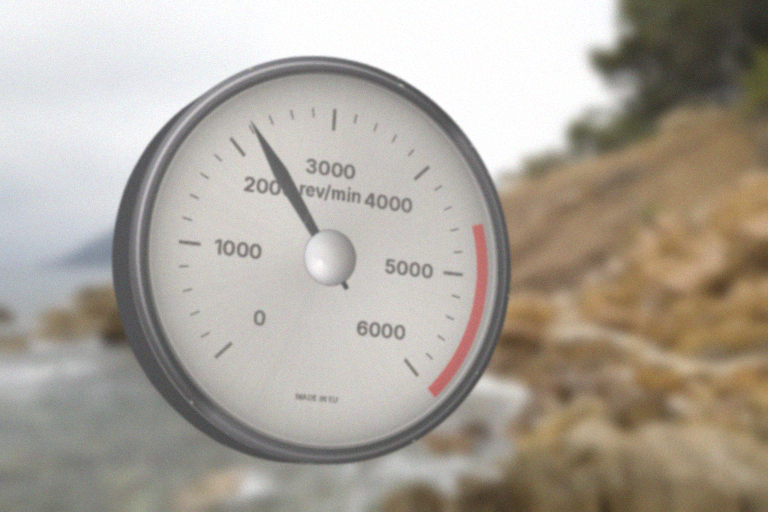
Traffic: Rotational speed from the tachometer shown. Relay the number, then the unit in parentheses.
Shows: 2200 (rpm)
